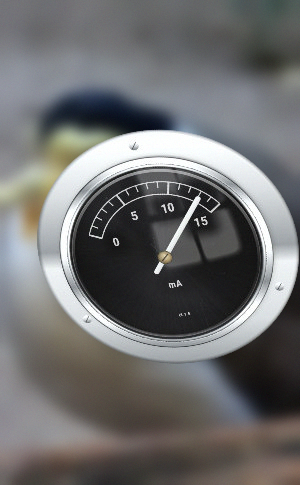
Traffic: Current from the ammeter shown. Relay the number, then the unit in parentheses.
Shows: 13 (mA)
